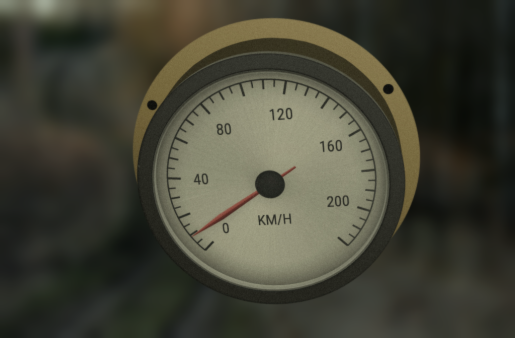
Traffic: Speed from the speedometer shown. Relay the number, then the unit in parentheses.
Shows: 10 (km/h)
